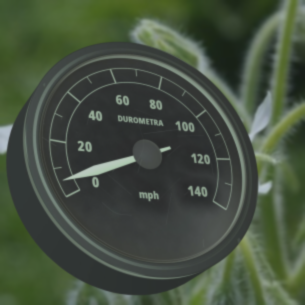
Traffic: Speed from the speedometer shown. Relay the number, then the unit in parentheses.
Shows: 5 (mph)
